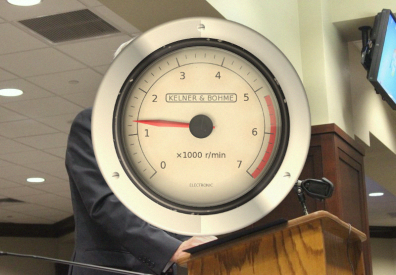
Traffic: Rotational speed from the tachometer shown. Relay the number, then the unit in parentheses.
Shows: 1300 (rpm)
